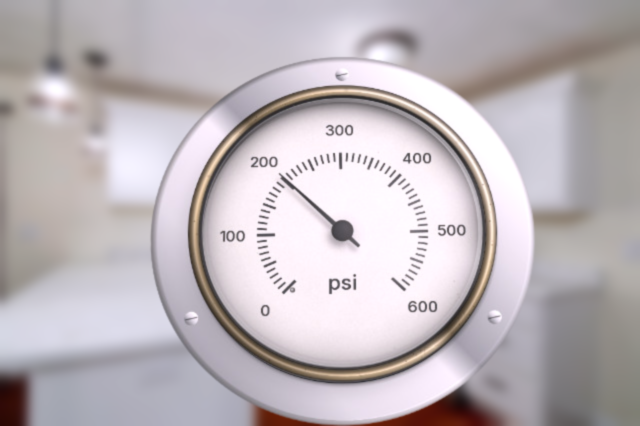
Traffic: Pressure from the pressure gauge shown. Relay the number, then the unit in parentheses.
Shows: 200 (psi)
